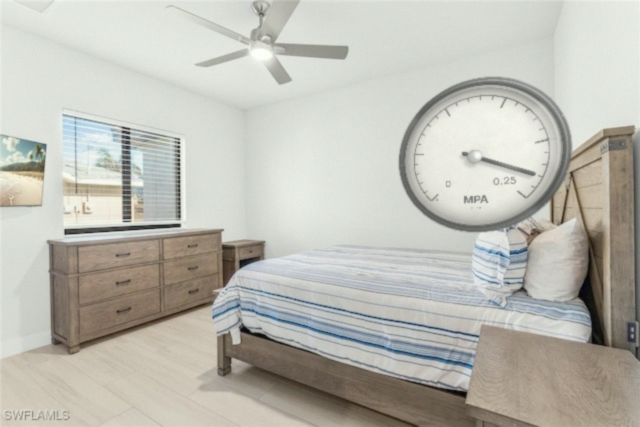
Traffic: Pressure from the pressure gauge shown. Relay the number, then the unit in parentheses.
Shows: 0.23 (MPa)
